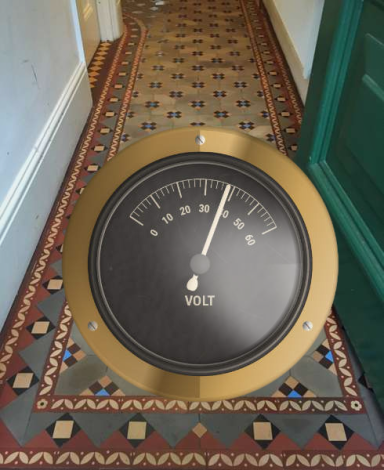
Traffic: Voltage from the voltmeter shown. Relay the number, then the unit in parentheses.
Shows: 38 (V)
